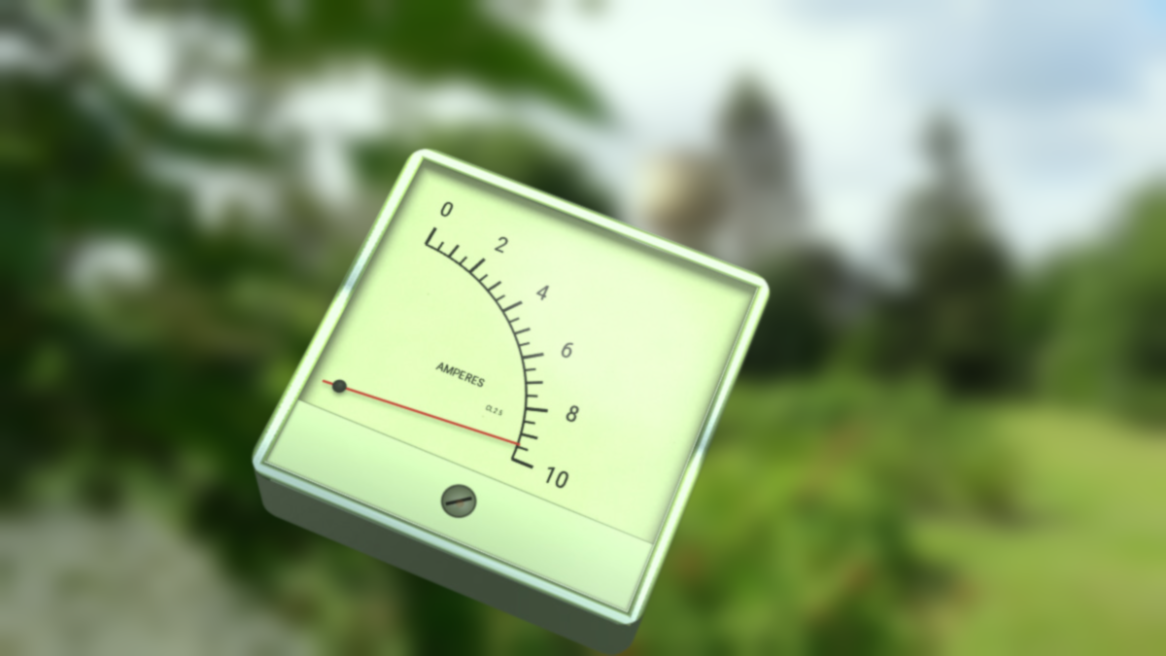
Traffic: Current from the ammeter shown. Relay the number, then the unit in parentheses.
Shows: 9.5 (A)
